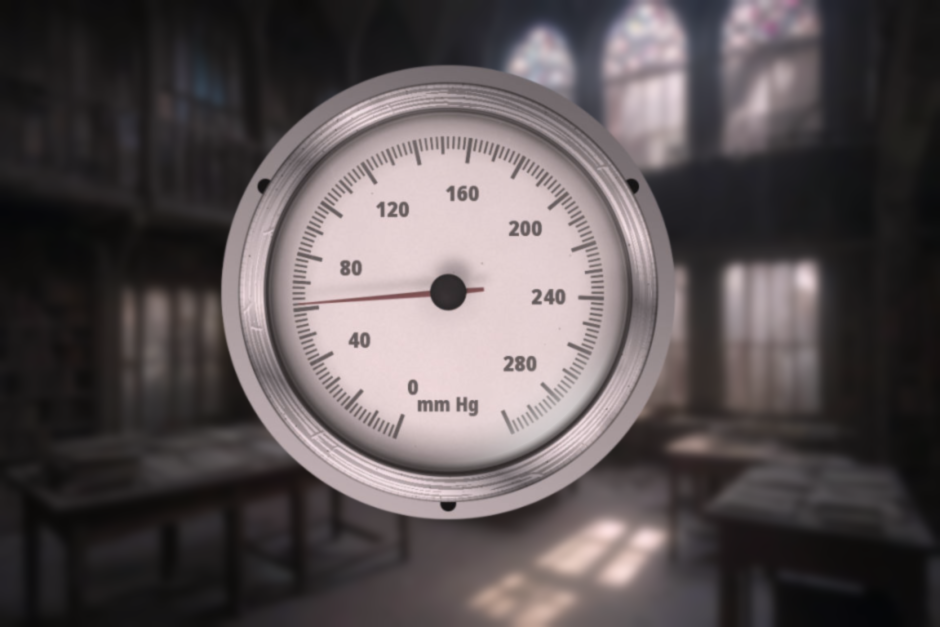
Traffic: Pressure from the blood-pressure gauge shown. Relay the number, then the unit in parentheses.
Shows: 62 (mmHg)
